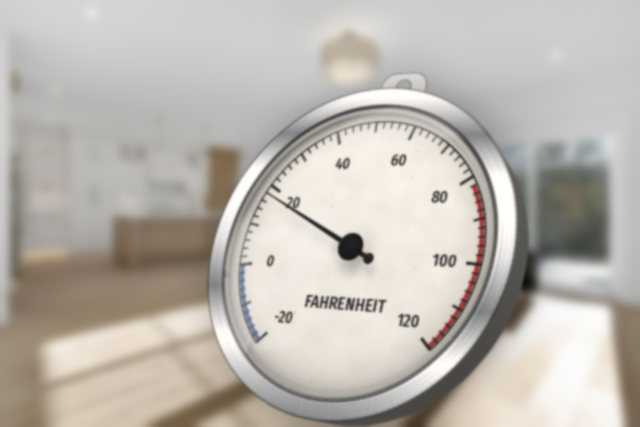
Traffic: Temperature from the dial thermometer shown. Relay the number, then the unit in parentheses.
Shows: 18 (°F)
